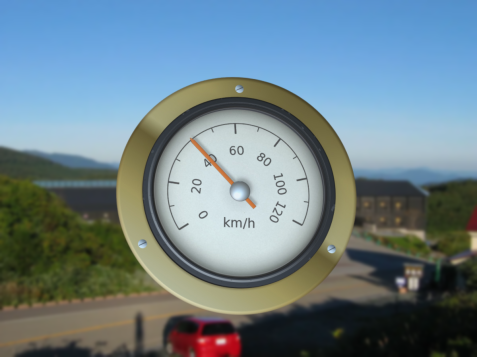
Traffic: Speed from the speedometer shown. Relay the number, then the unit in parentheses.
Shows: 40 (km/h)
